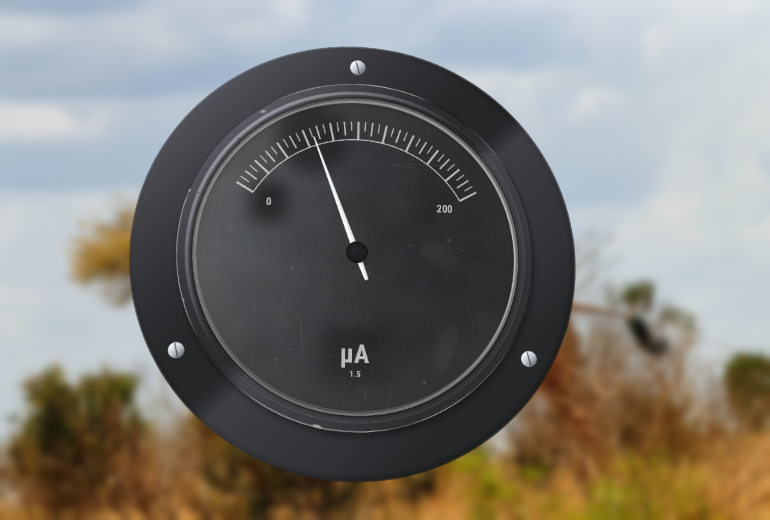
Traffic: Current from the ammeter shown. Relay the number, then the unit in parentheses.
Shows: 65 (µA)
